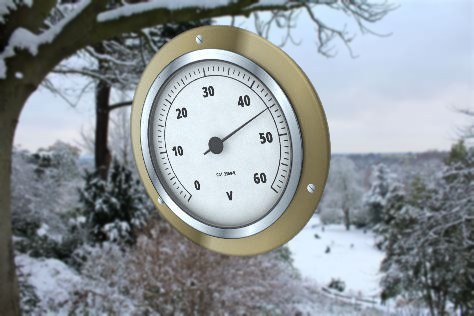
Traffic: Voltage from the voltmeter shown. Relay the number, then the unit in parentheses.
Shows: 45 (V)
